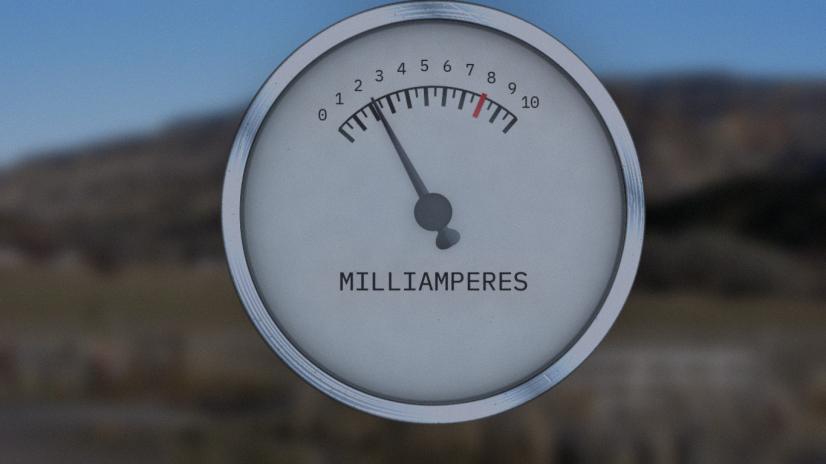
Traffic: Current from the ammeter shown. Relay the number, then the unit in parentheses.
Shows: 2.25 (mA)
